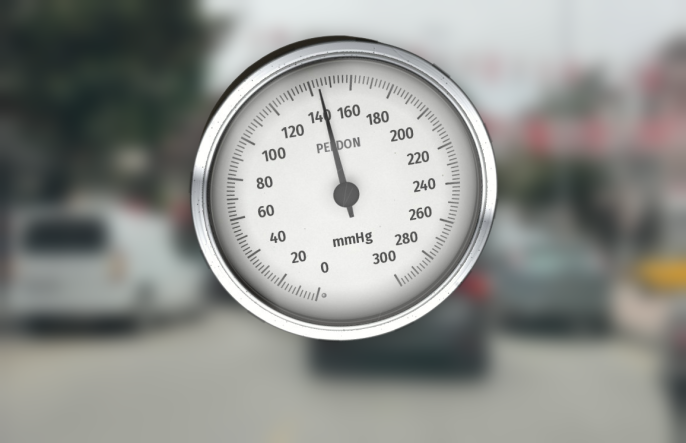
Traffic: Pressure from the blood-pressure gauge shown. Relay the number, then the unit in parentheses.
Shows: 144 (mmHg)
